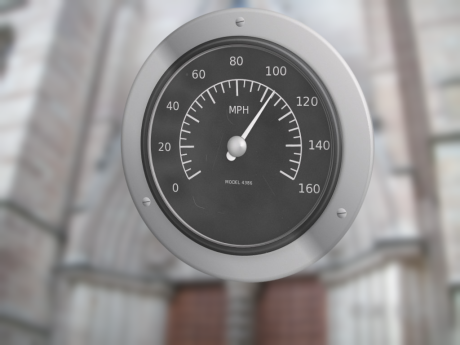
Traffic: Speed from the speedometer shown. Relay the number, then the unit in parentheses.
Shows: 105 (mph)
